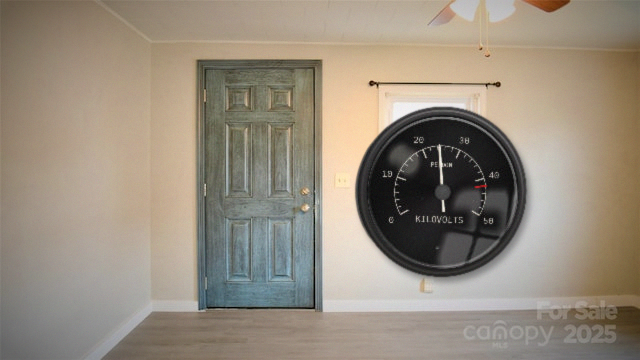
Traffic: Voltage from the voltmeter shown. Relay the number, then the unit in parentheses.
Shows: 24 (kV)
